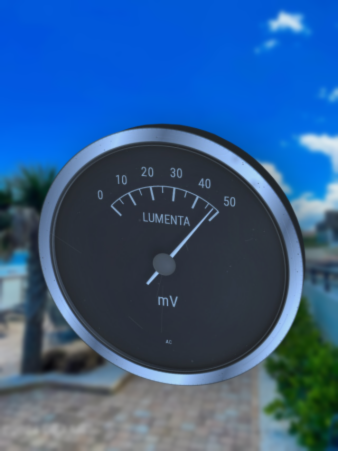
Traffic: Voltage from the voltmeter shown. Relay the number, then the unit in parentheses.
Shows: 47.5 (mV)
